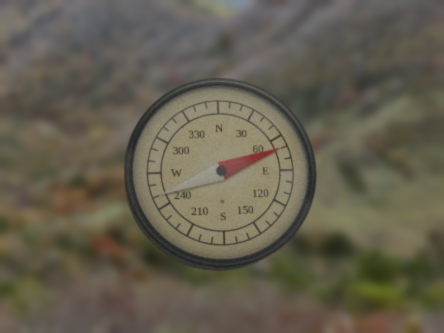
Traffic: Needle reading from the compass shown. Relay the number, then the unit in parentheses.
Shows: 70 (°)
